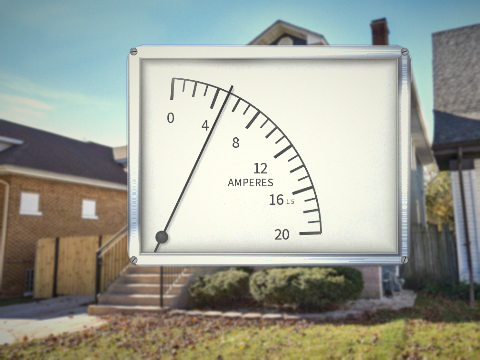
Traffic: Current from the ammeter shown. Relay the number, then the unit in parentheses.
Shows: 5 (A)
